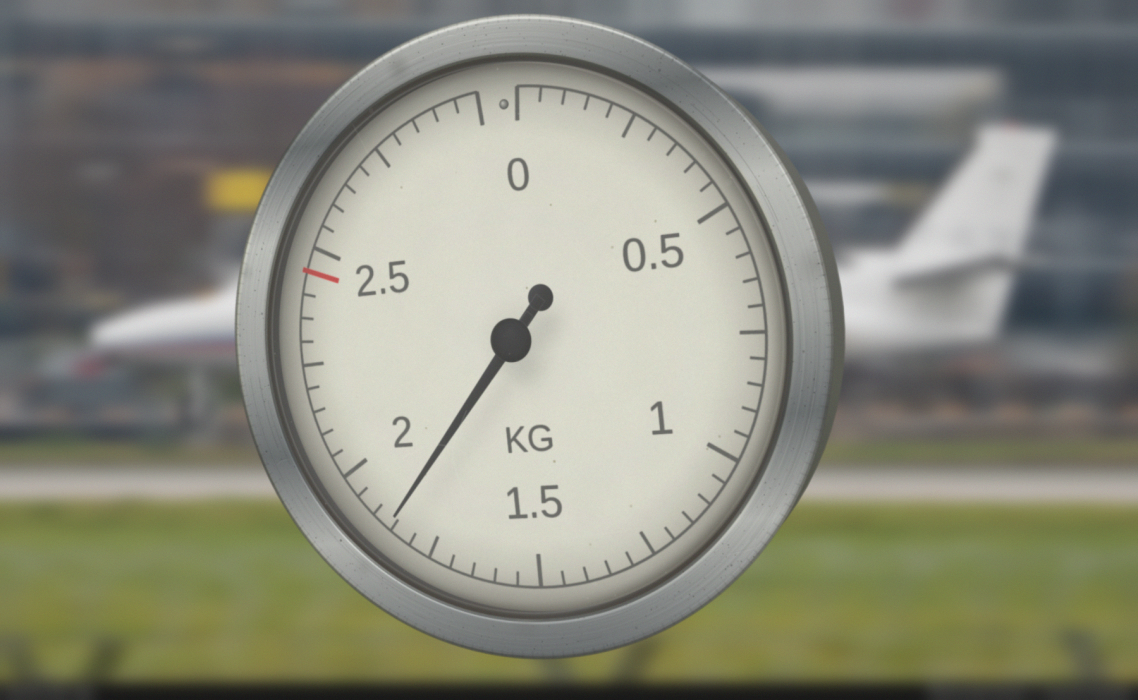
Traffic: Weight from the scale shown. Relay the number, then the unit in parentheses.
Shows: 1.85 (kg)
